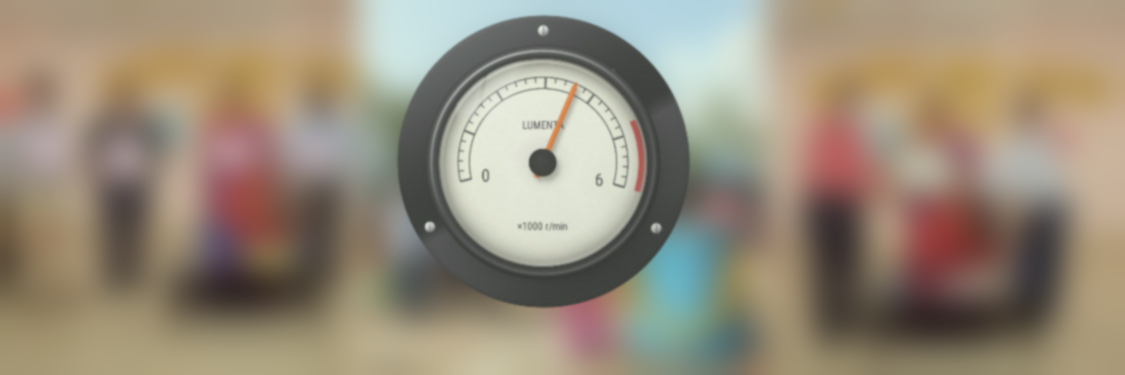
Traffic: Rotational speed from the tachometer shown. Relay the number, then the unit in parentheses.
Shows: 3600 (rpm)
